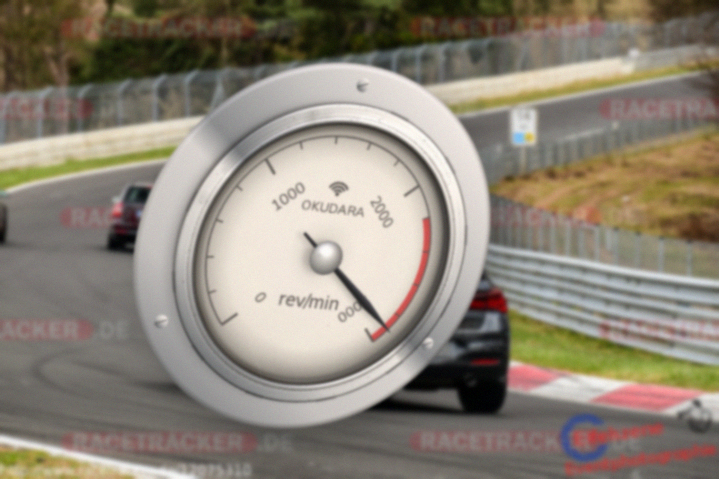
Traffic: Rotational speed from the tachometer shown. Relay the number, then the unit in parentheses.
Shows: 2900 (rpm)
